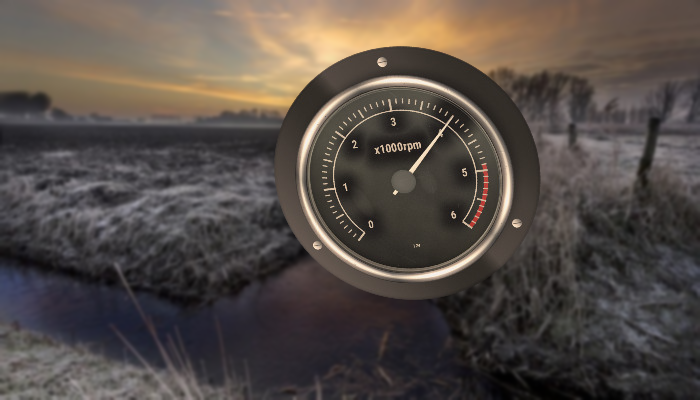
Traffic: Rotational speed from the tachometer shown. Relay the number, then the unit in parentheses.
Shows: 4000 (rpm)
